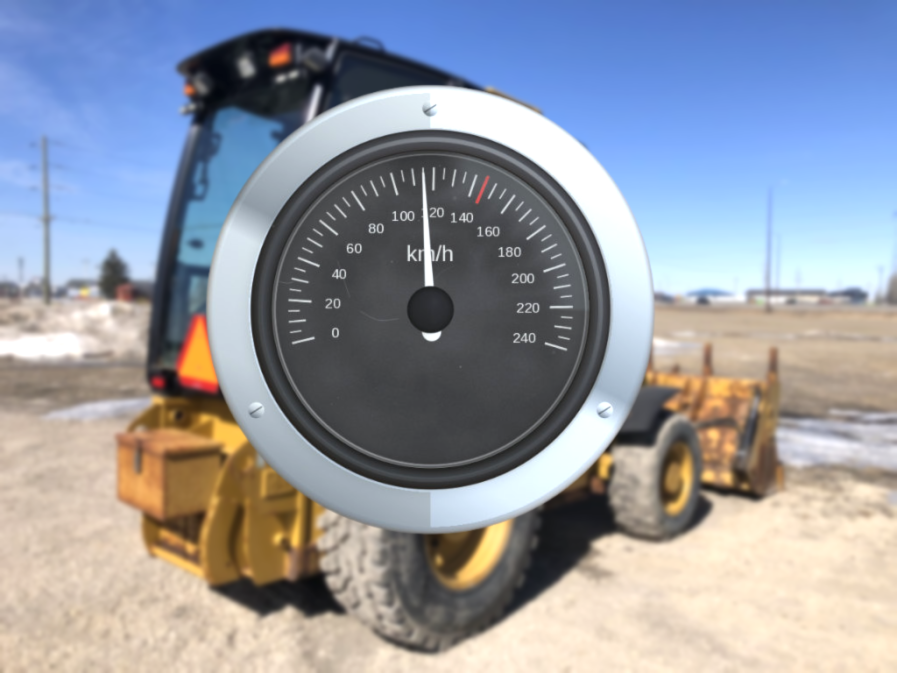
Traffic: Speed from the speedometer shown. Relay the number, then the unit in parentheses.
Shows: 115 (km/h)
